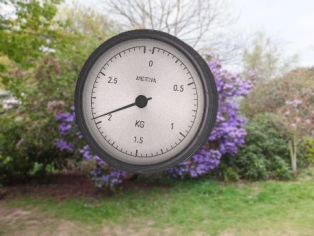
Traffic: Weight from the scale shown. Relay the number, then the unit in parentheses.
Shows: 2.05 (kg)
